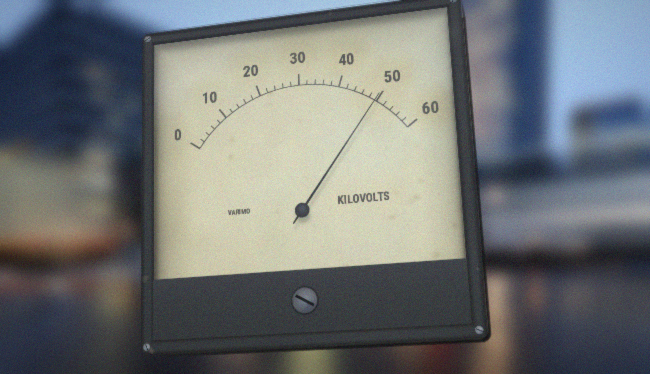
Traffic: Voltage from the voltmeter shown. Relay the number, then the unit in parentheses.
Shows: 50 (kV)
